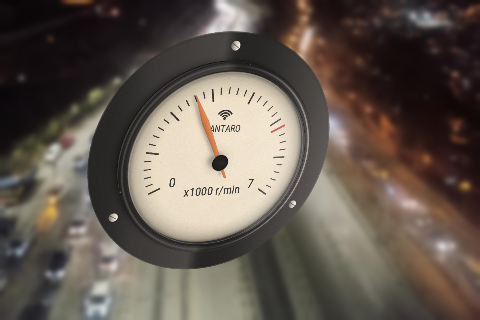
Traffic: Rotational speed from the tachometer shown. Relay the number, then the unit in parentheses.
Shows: 2600 (rpm)
